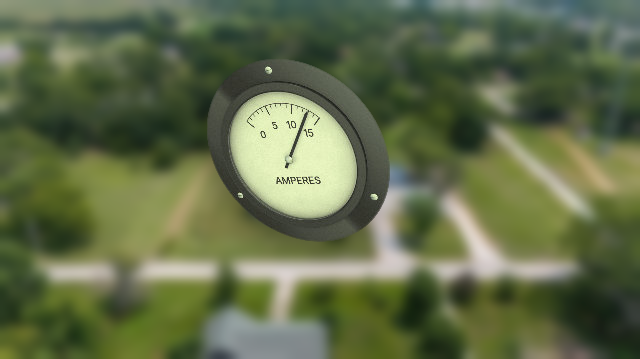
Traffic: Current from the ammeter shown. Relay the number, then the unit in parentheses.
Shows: 13 (A)
